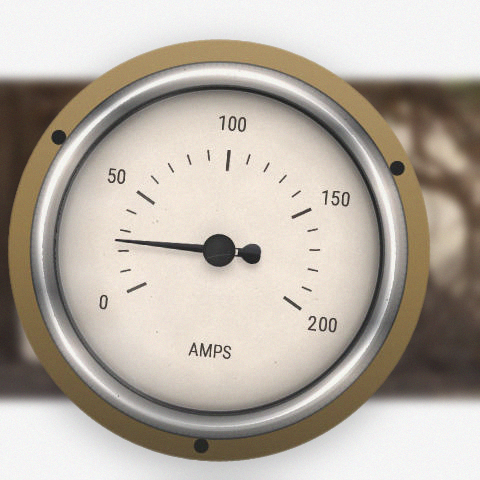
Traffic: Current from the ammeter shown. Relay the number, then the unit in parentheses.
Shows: 25 (A)
